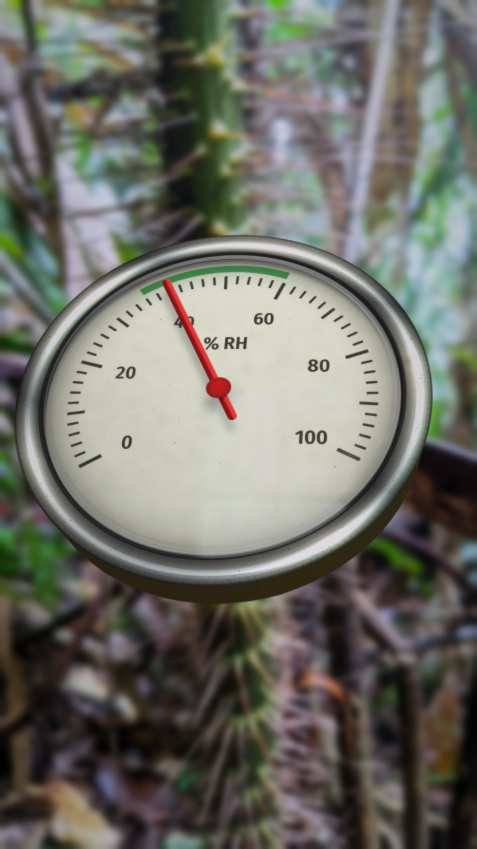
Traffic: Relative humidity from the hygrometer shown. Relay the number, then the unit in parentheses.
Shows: 40 (%)
